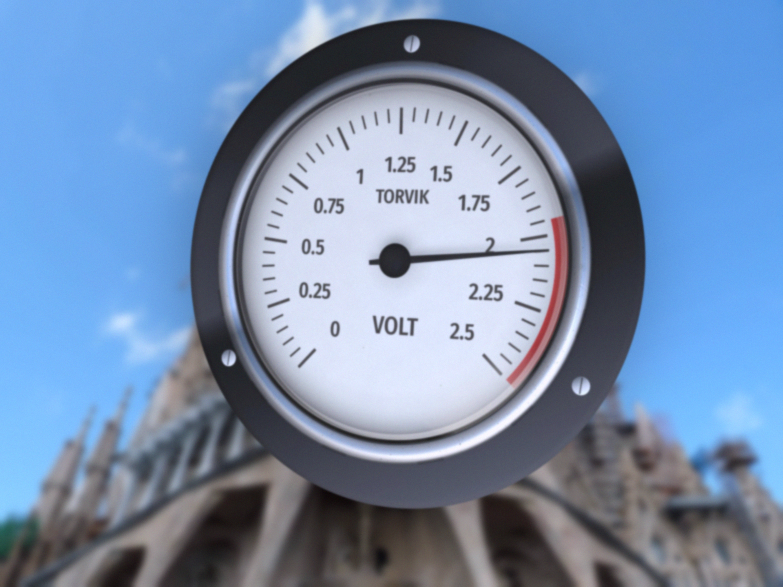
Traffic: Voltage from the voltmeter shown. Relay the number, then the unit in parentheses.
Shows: 2.05 (V)
